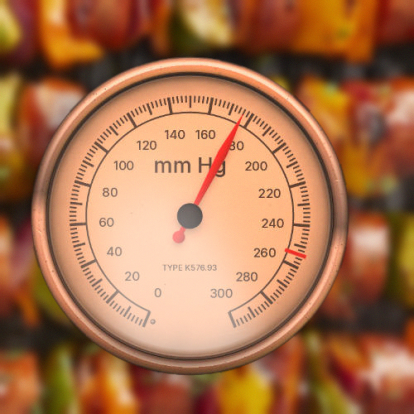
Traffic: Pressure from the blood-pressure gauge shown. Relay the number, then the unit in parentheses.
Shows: 176 (mmHg)
